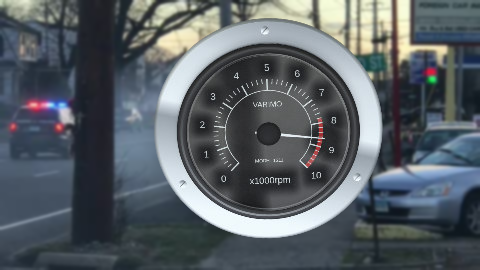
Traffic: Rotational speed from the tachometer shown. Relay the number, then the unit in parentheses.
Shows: 8600 (rpm)
